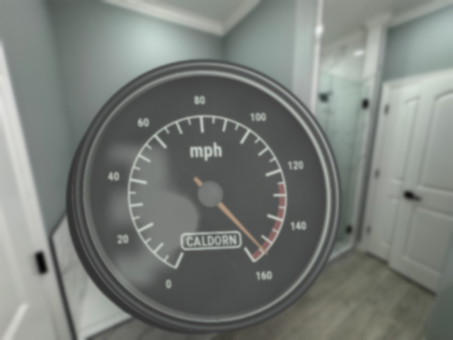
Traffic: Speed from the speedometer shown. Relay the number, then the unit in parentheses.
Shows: 155 (mph)
